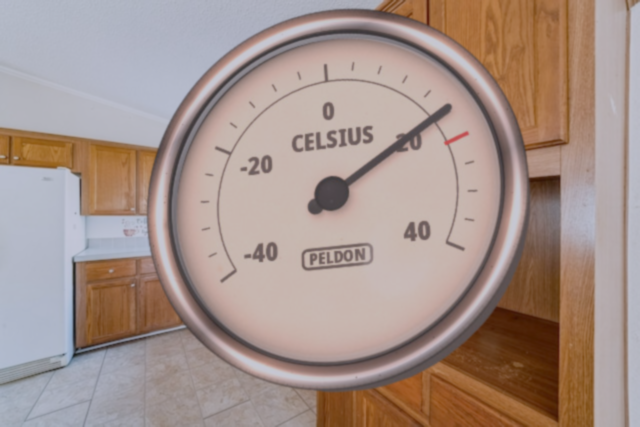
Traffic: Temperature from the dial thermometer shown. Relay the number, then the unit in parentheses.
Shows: 20 (°C)
